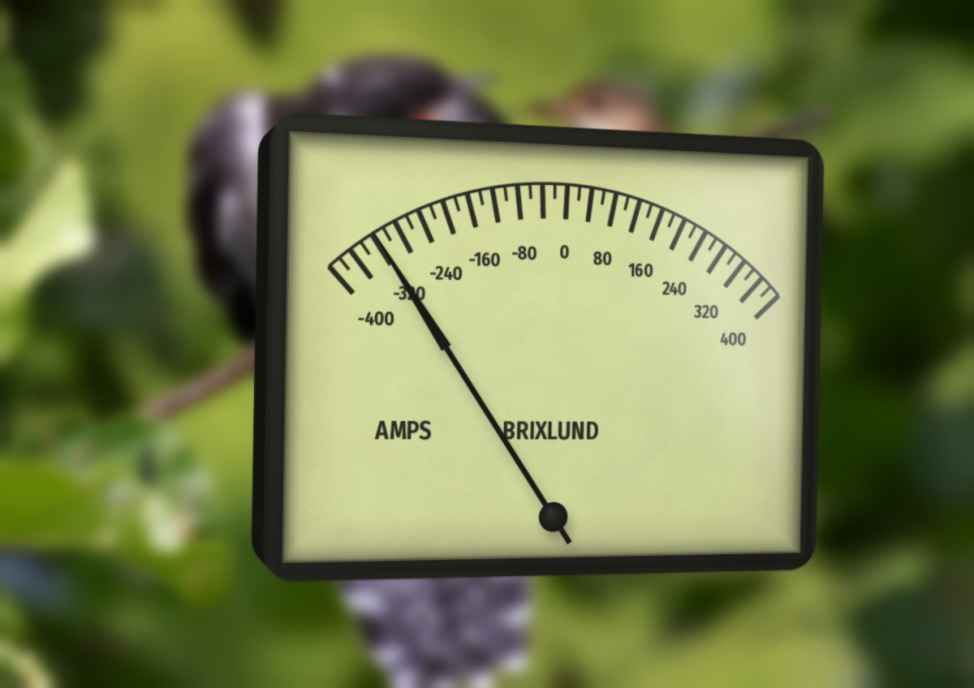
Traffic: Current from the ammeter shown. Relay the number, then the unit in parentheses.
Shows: -320 (A)
